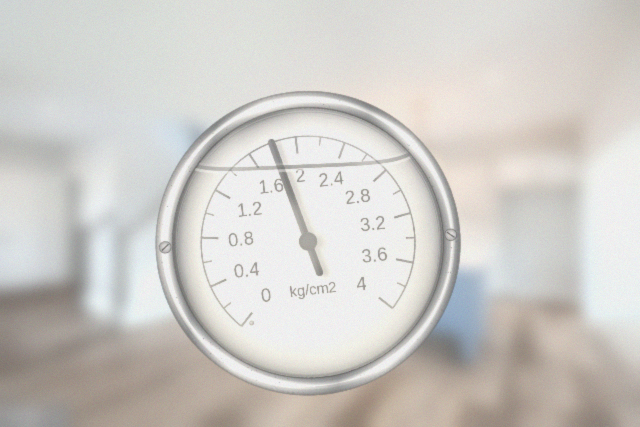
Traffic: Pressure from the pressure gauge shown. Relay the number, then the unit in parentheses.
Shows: 1.8 (kg/cm²)
